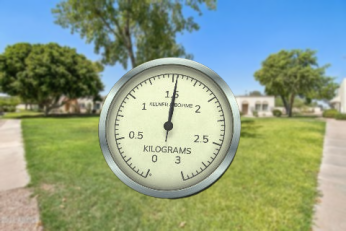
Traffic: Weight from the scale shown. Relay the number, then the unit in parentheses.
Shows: 1.55 (kg)
